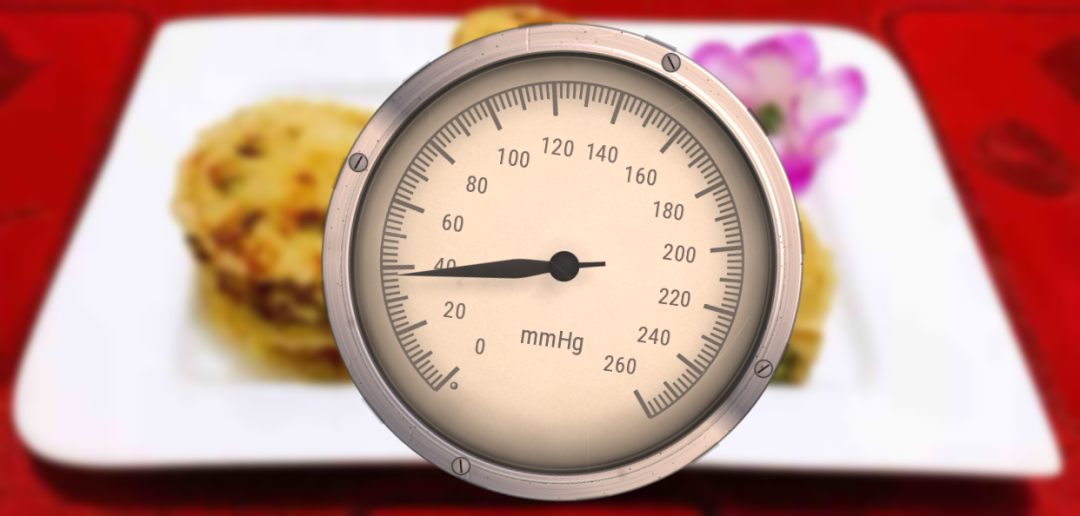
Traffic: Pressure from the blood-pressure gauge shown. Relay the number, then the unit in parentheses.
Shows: 38 (mmHg)
